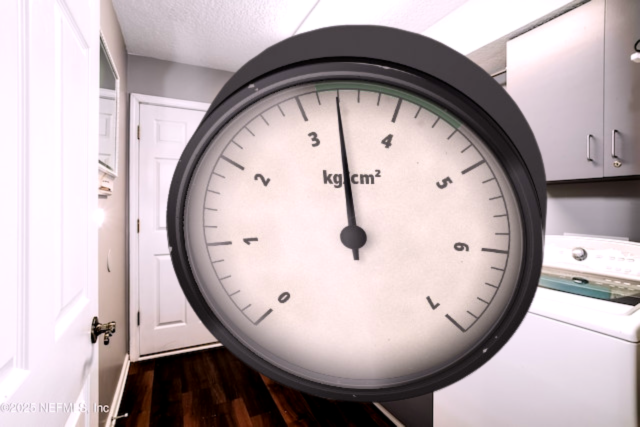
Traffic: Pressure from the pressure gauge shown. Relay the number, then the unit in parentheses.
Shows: 3.4 (kg/cm²)
